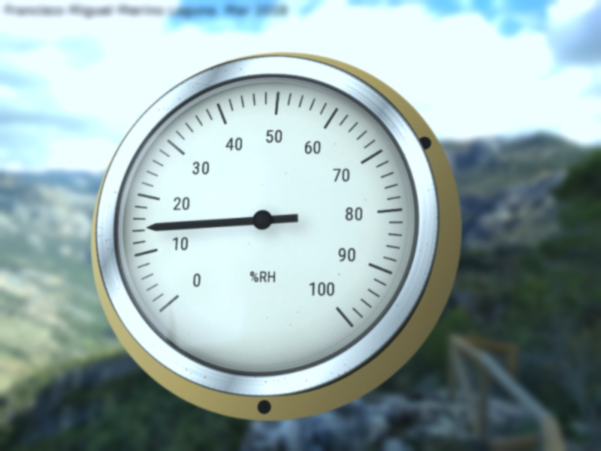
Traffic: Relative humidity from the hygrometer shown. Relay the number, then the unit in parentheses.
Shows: 14 (%)
